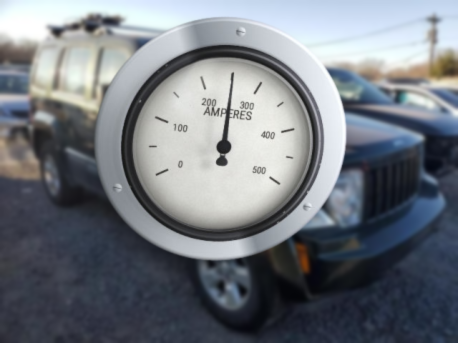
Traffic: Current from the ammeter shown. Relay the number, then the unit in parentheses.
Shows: 250 (A)
